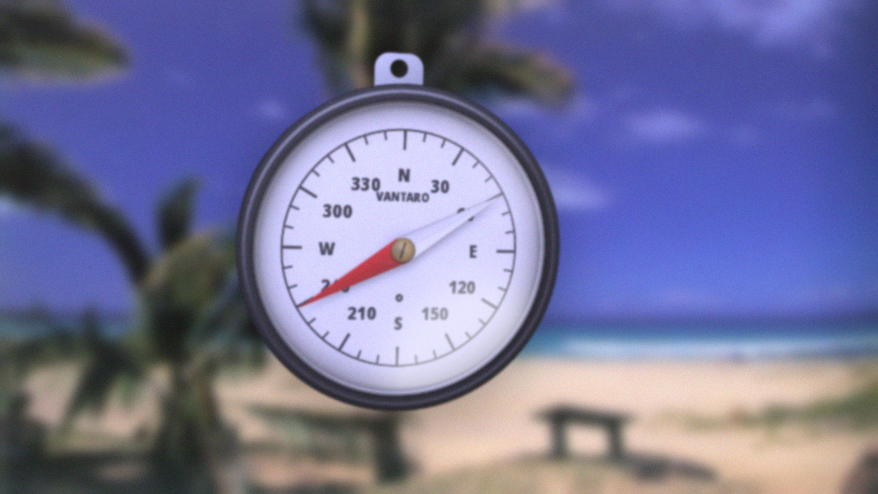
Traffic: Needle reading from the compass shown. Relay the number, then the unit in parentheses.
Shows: 240 (°)
